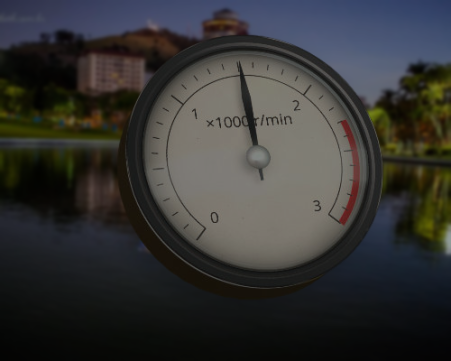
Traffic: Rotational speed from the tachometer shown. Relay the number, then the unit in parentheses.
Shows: 1500 (rpm)
